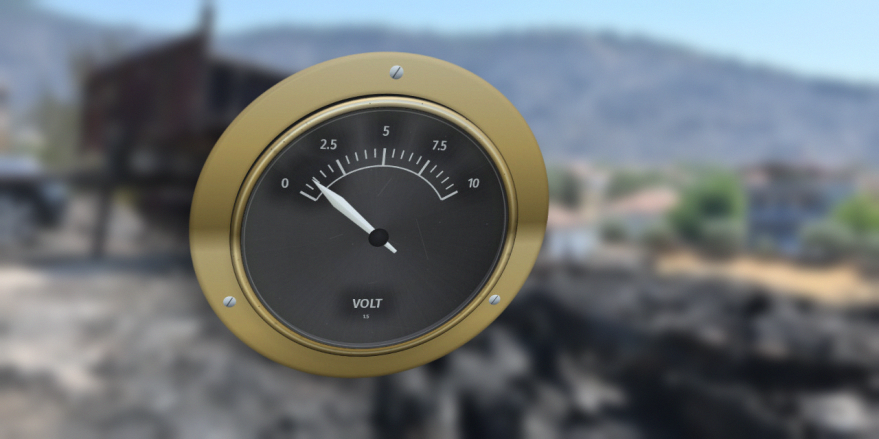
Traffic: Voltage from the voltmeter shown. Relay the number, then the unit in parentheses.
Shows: 1 (V)
